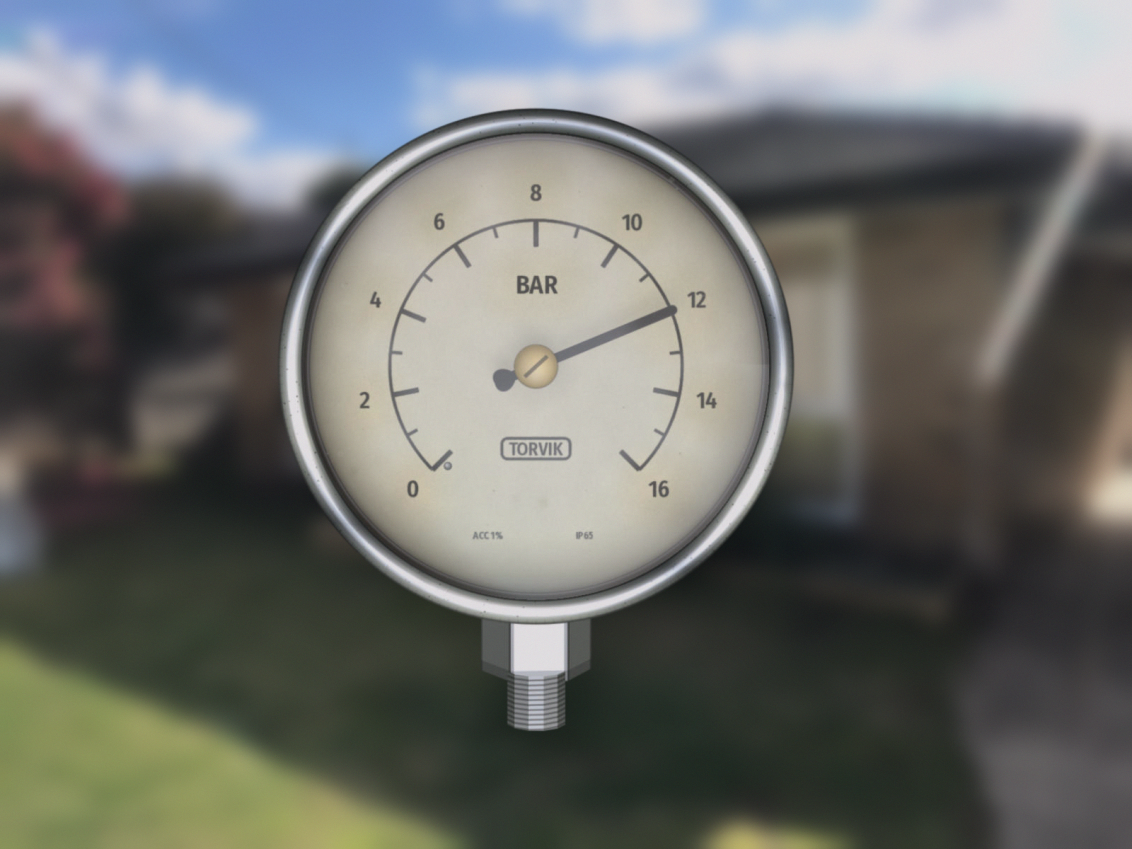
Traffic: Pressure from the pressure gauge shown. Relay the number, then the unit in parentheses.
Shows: 12 (bar)
